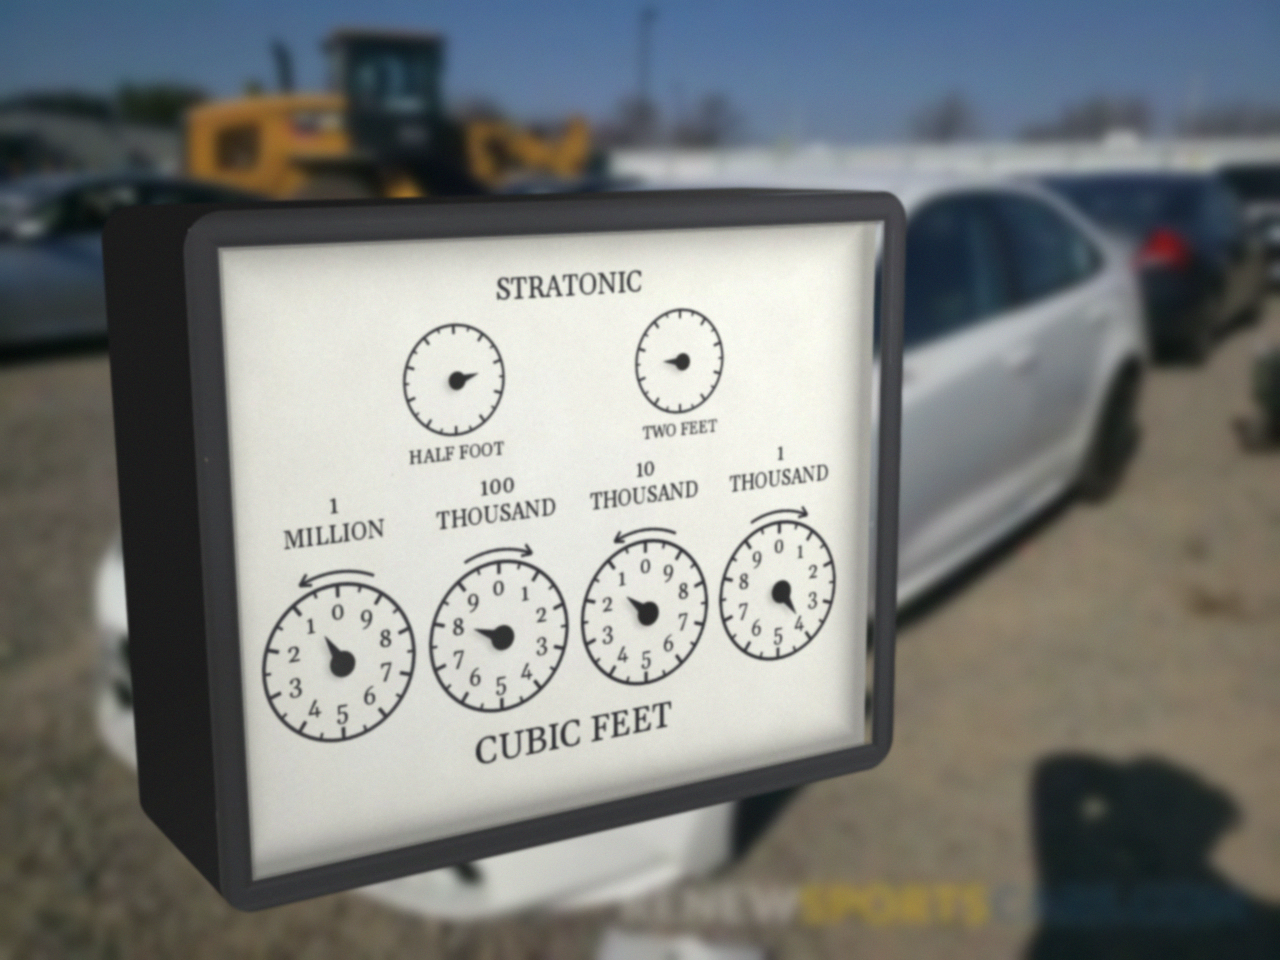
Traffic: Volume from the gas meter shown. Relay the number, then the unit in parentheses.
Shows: 81400 (ft³)
